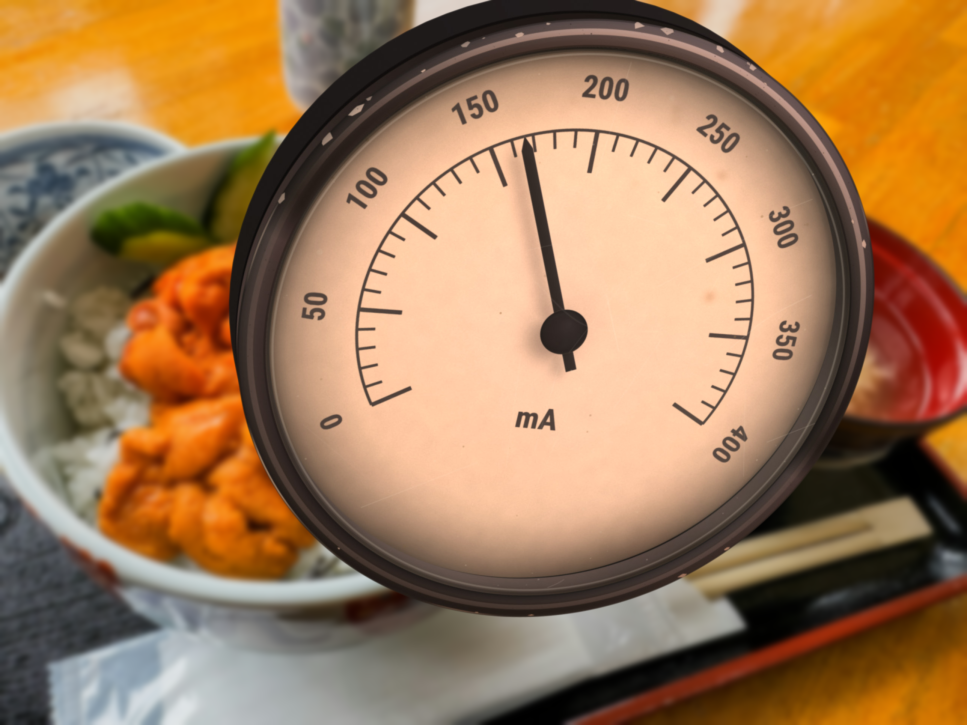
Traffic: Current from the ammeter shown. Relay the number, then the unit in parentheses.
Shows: 165 (mA)
